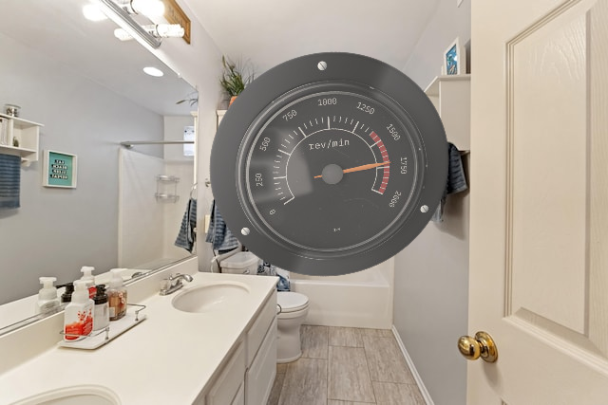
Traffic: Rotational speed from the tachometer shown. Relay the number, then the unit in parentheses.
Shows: 1700 (rpm)
